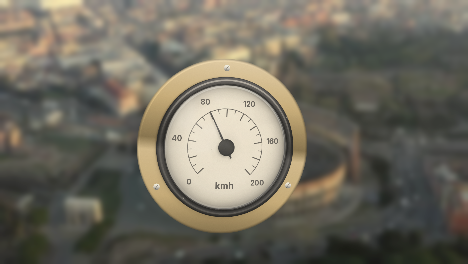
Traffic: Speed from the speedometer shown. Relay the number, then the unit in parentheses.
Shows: 80 (km/h)
